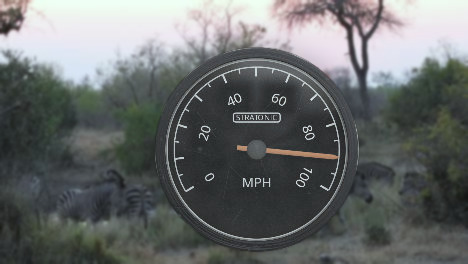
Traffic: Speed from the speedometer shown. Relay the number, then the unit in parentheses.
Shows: 90 (mph)
